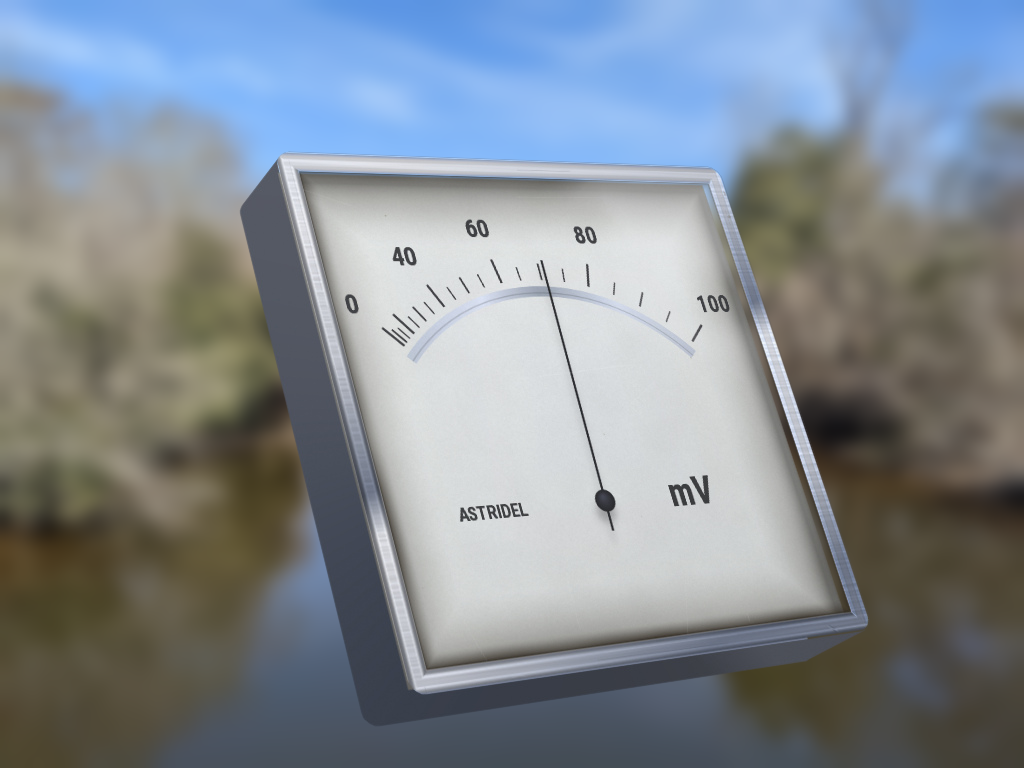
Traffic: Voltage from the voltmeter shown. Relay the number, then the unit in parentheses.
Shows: 70 (mV)
